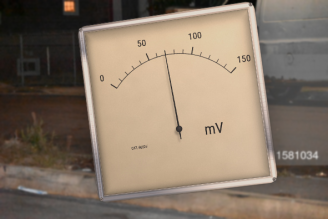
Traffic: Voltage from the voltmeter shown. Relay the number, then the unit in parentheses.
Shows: 70 (mV)
